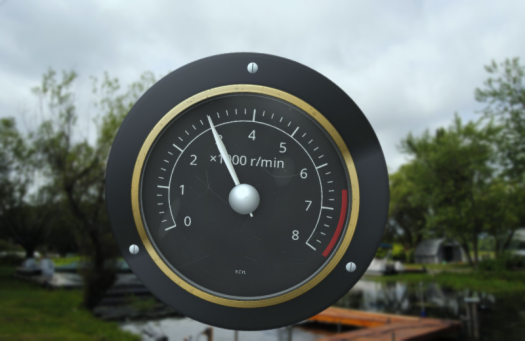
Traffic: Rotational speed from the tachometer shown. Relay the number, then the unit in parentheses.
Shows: 3000 (rpm)
